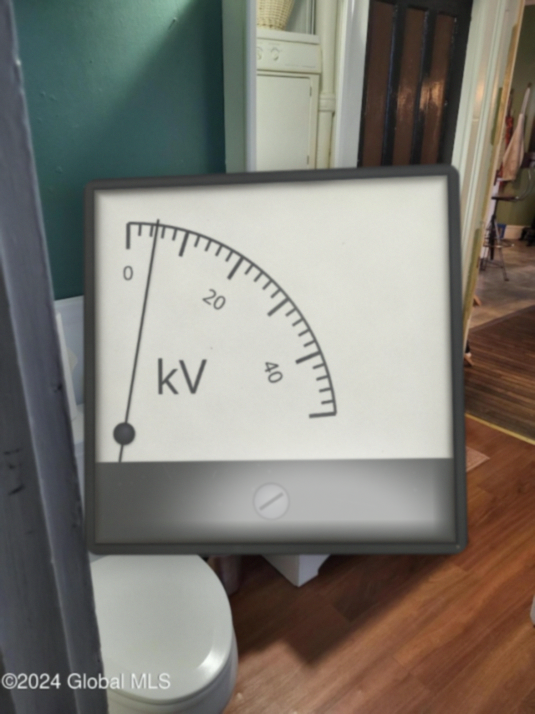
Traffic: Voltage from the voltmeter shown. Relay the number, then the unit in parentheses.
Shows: 5 (kV)
